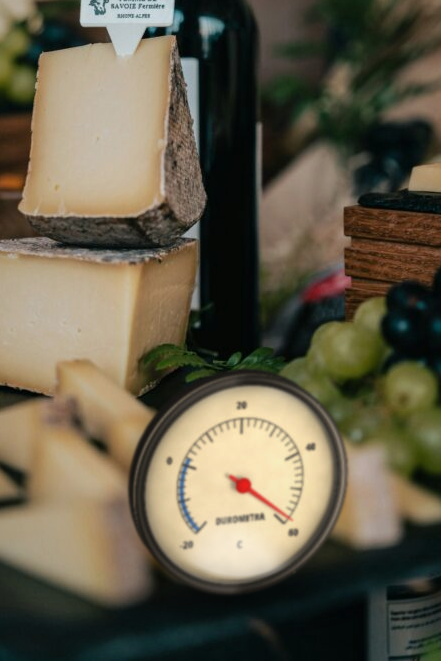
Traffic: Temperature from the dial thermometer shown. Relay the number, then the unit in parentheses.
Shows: 58 (°C)
